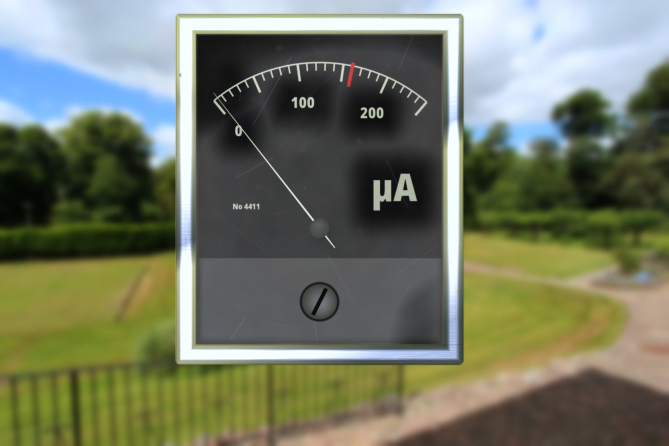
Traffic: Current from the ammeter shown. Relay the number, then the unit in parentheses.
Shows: 5 (µA)
